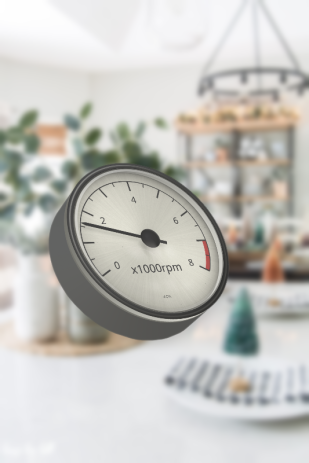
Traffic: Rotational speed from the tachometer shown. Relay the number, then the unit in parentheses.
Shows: 1500 (rpm)
